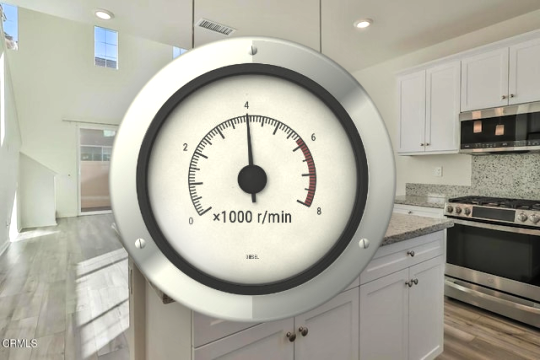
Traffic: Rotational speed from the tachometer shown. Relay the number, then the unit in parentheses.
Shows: 4000 (rpm)
